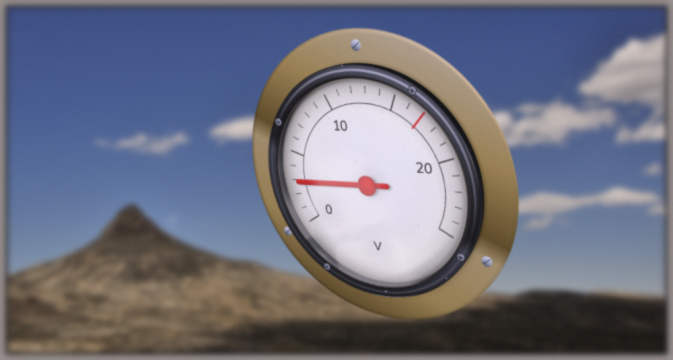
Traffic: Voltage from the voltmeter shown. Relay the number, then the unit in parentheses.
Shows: 3 (V)
